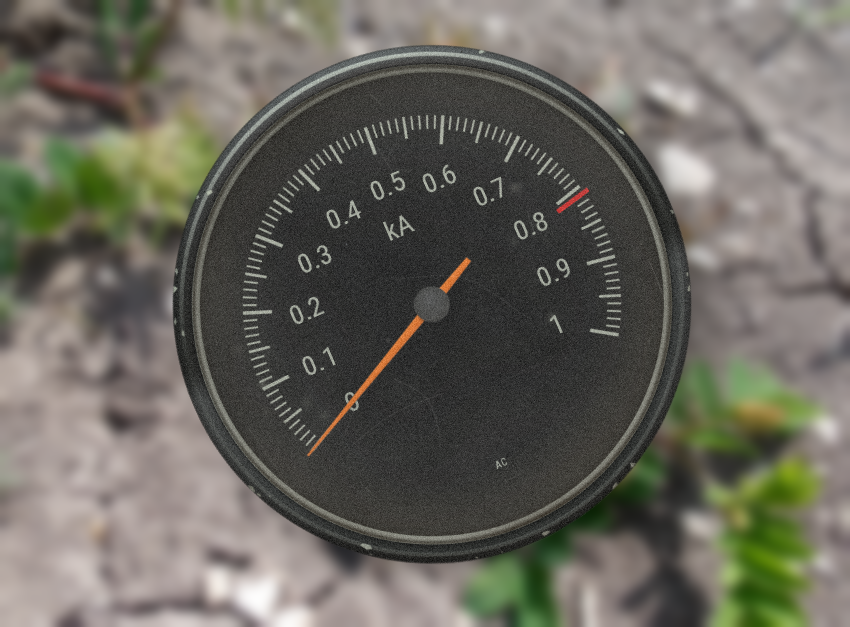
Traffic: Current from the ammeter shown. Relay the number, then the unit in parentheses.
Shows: 0 (kA)
